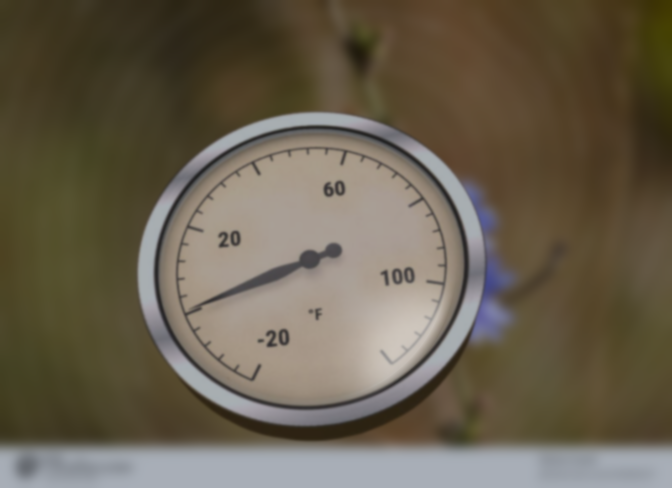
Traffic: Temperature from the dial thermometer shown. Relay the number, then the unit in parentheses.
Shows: 0 (°F)
